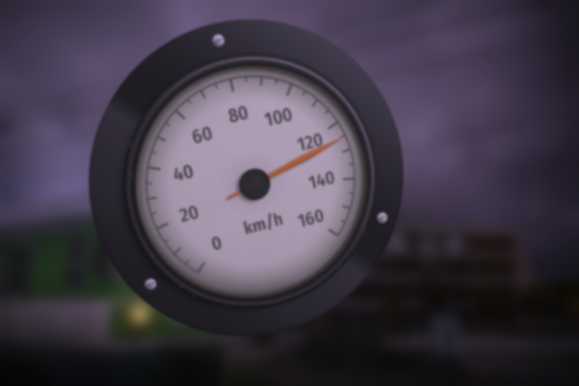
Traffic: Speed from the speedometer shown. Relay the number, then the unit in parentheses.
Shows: 125 (km/h)
